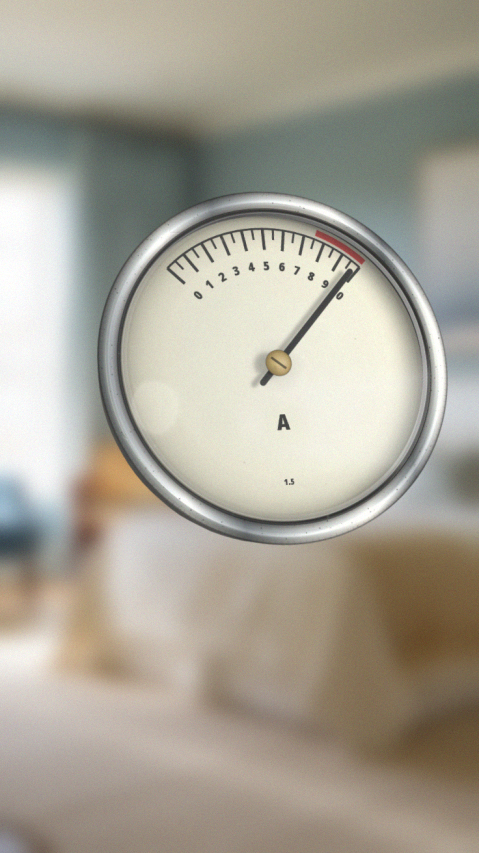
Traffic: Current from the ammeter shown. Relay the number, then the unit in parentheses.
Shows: 9.75 (A)
